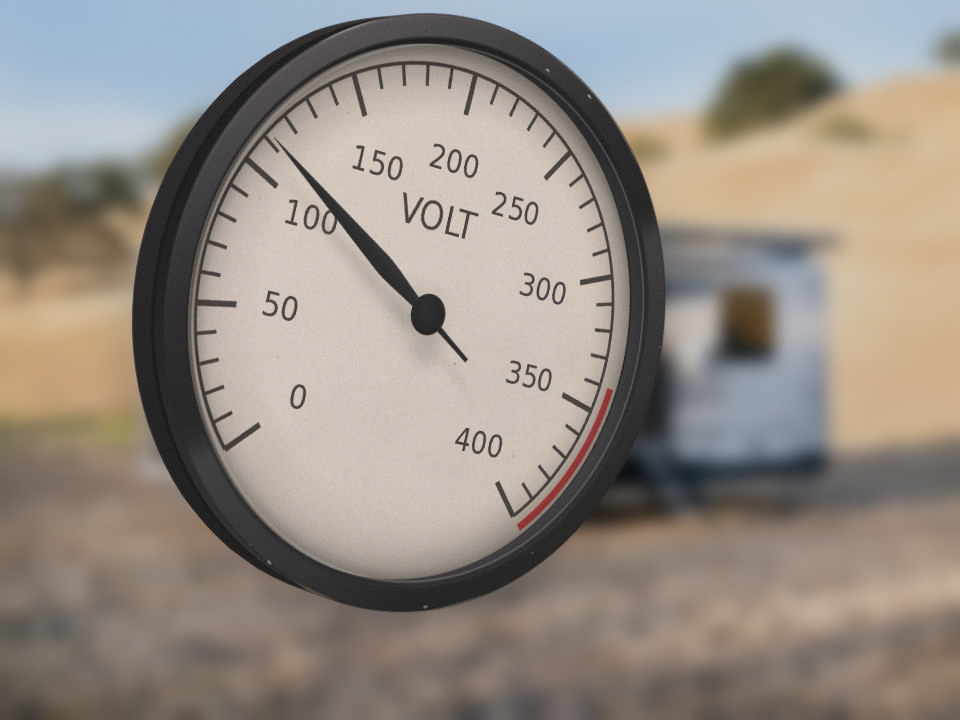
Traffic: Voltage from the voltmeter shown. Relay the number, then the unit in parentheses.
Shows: 110 (V)
